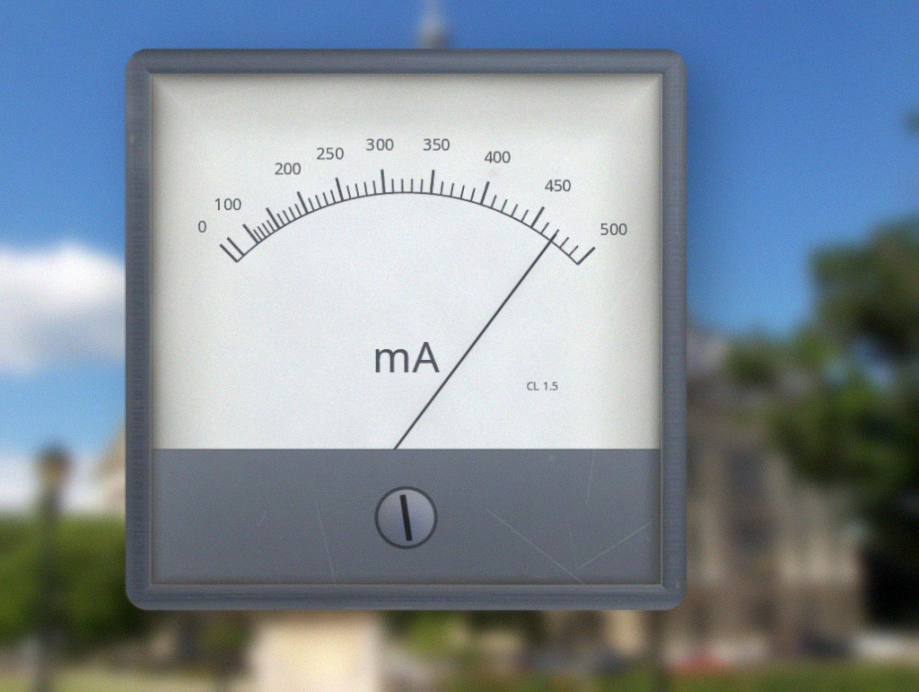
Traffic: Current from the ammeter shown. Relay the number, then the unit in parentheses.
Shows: 470 (mA)
